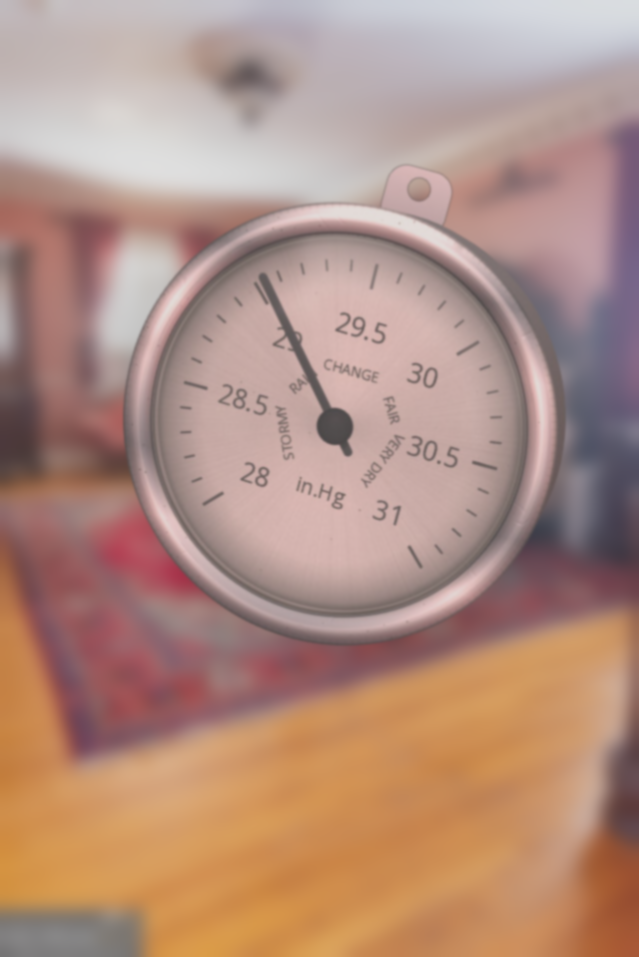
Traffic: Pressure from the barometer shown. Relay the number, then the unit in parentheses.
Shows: 29.05 (inHg)
